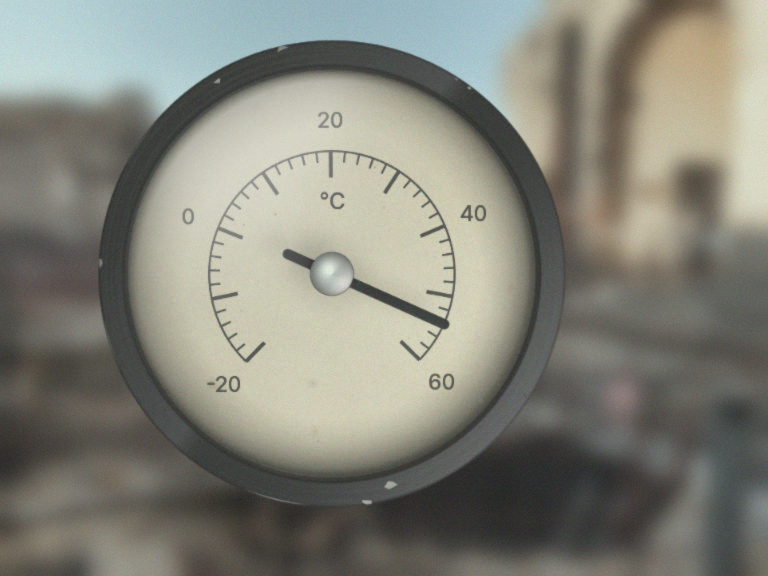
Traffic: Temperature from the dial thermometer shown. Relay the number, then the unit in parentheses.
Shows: 54 (°C)
